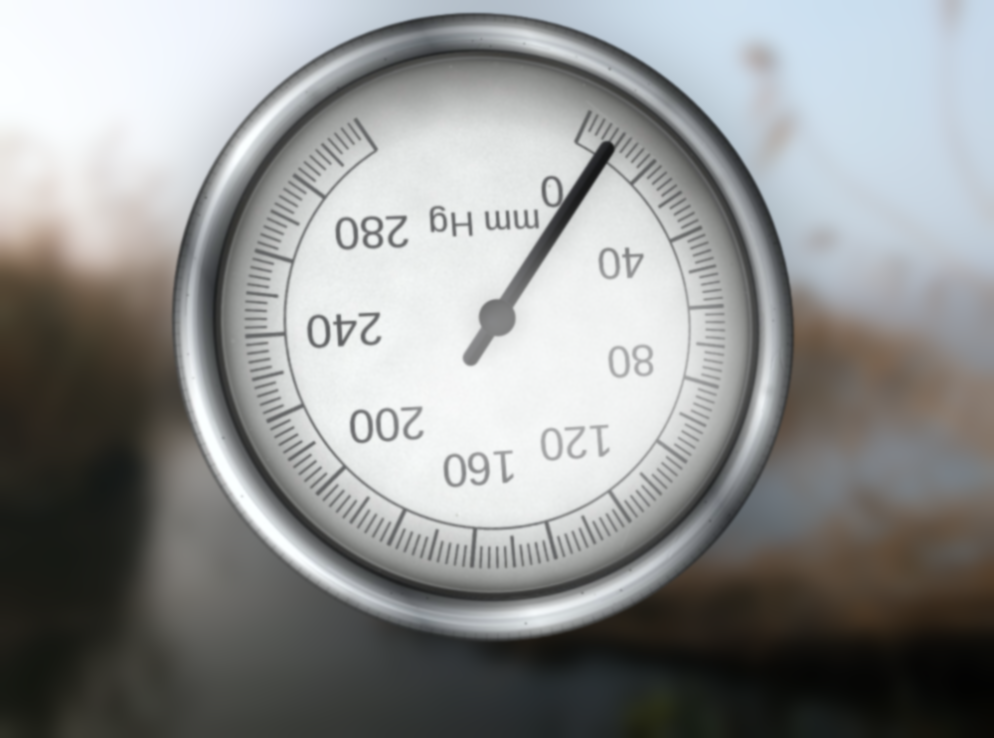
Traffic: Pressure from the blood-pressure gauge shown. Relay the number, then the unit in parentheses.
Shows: 8 (mmHg)
